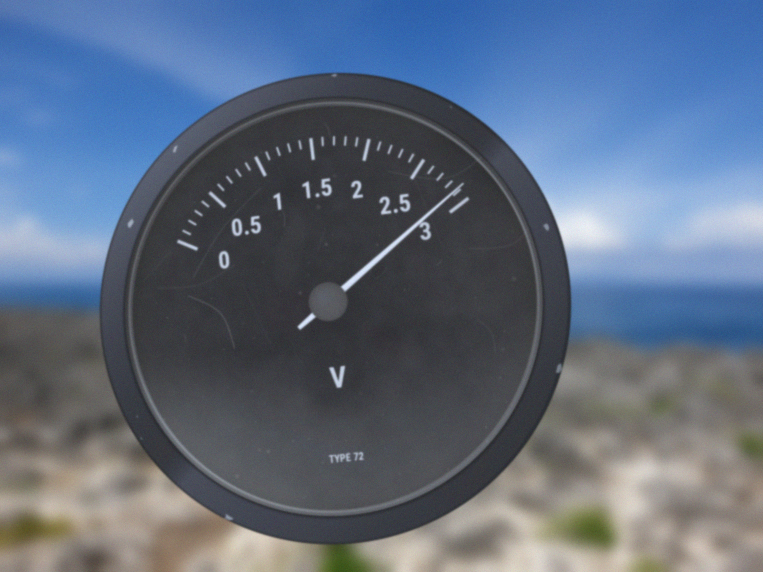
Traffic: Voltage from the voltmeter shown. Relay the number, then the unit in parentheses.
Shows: 2.9 (V)
